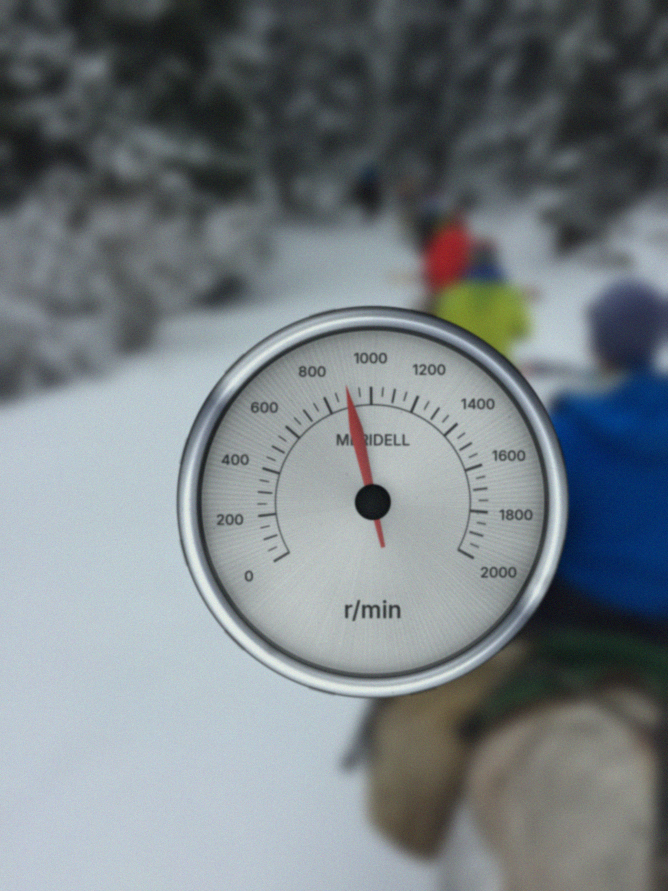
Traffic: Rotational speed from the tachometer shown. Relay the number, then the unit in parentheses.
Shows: 900 (rpm)
